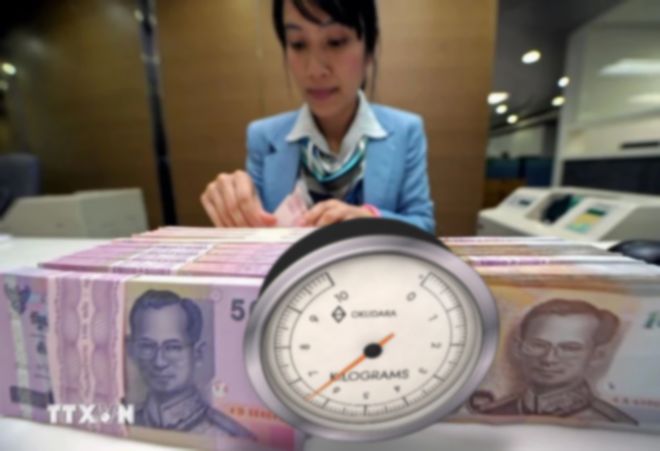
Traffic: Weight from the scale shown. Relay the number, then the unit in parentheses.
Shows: 6.5 (kg)
